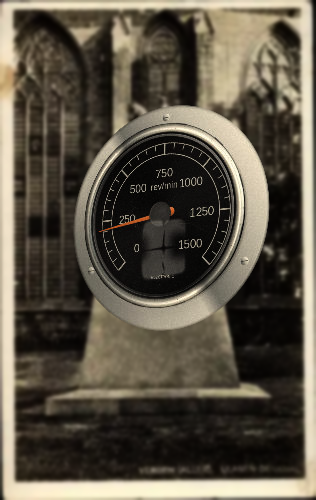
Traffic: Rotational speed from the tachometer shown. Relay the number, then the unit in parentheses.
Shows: 200 (rpm)
